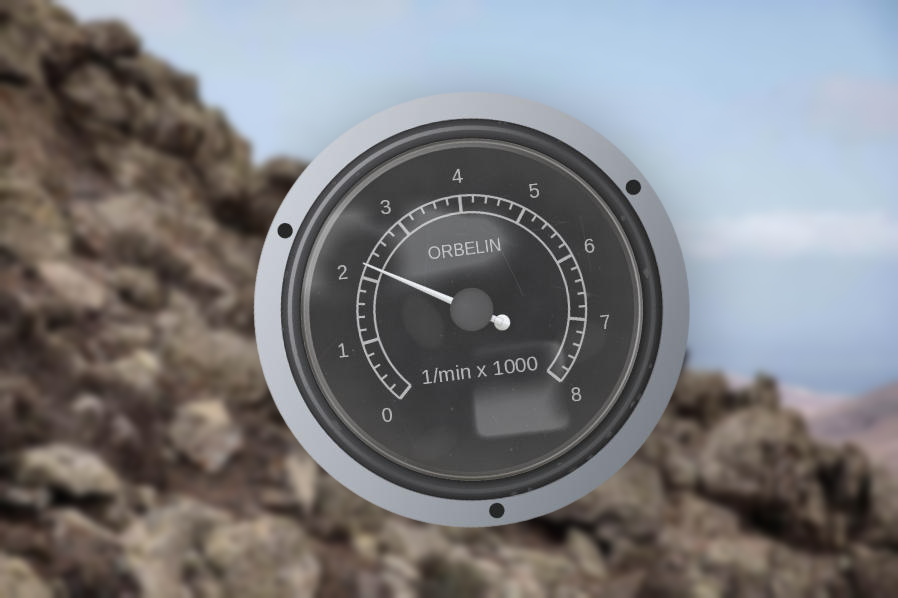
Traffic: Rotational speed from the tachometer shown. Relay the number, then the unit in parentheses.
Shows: 2200 (rpm)
